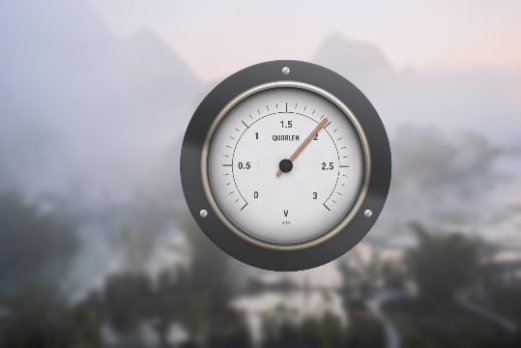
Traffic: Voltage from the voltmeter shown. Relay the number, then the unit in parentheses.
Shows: 1.95 (V)
